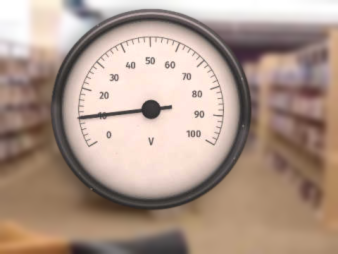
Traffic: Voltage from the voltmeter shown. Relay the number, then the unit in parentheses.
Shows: 10 (V)
